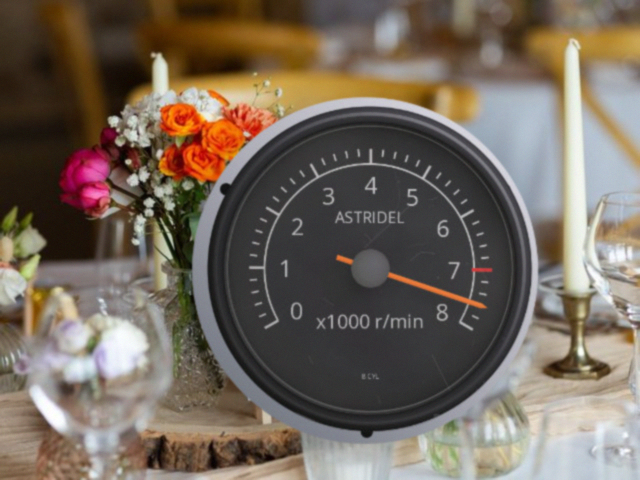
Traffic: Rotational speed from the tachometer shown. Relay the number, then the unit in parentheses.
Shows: 7600 (rpm)
